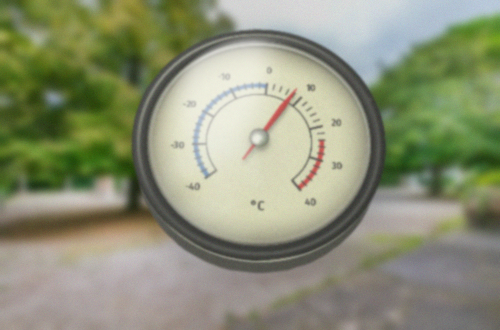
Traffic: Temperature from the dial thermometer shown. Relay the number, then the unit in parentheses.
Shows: 8 (°C)
